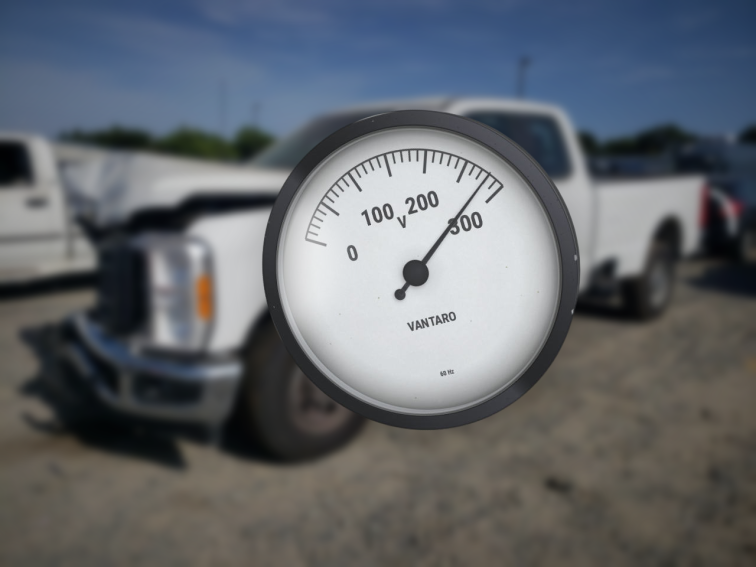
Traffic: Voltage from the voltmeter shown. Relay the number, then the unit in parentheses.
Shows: 280 (V)
